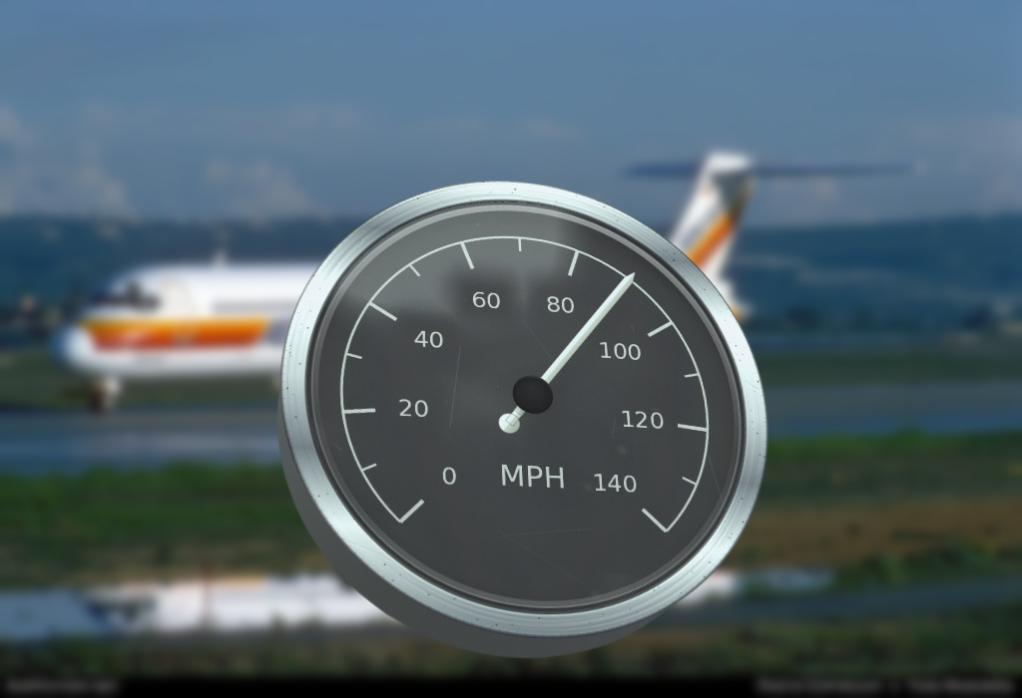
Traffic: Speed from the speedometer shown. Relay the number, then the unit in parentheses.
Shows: 90 (mph)
